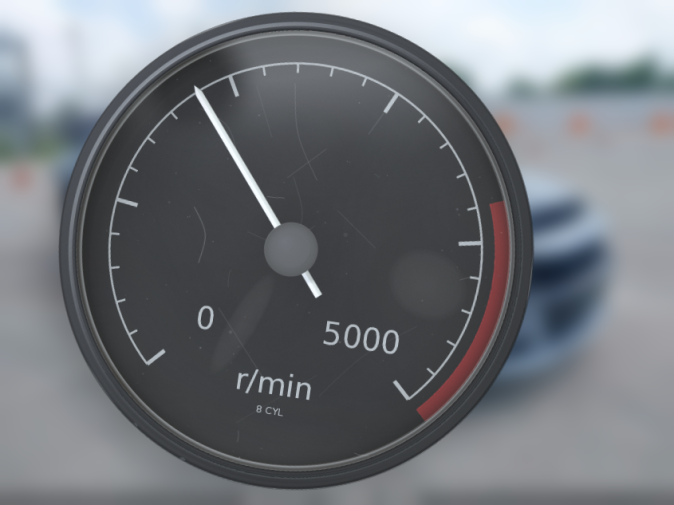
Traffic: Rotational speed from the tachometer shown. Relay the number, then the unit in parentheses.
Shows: 1800 (rpm)
